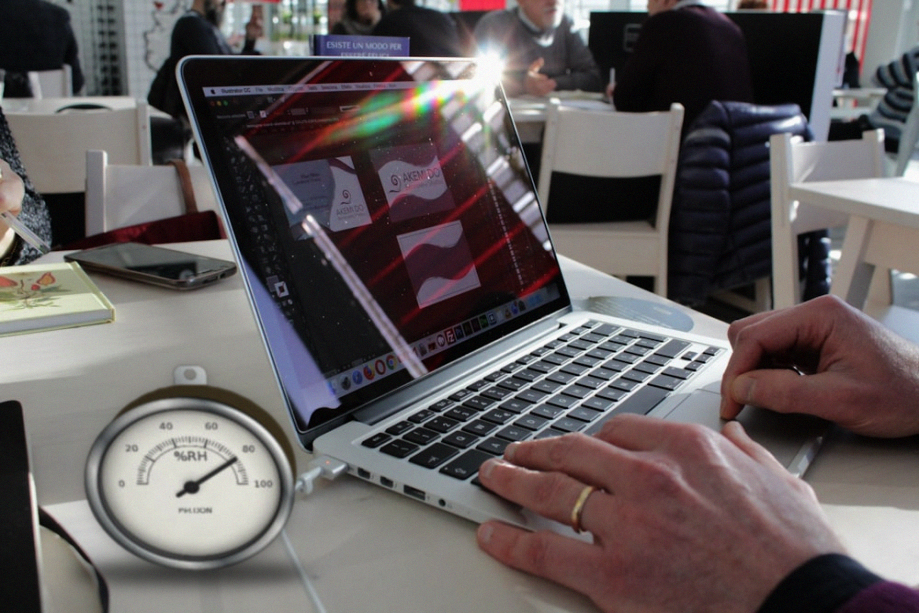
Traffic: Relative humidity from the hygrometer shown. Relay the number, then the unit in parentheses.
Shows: 80 (%)
